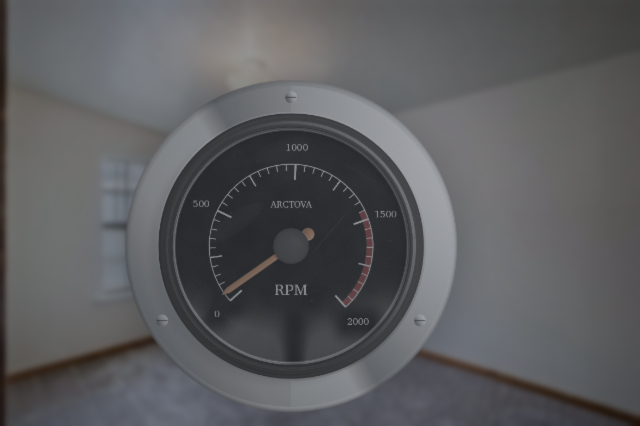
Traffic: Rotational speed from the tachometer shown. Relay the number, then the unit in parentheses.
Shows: 50 (rpm)
